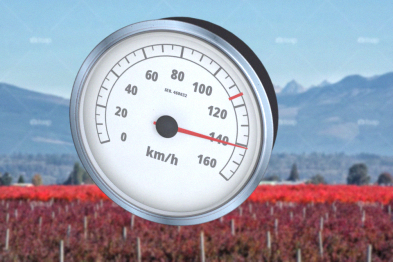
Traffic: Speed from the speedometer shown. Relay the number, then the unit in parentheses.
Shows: 140 (km/h)
